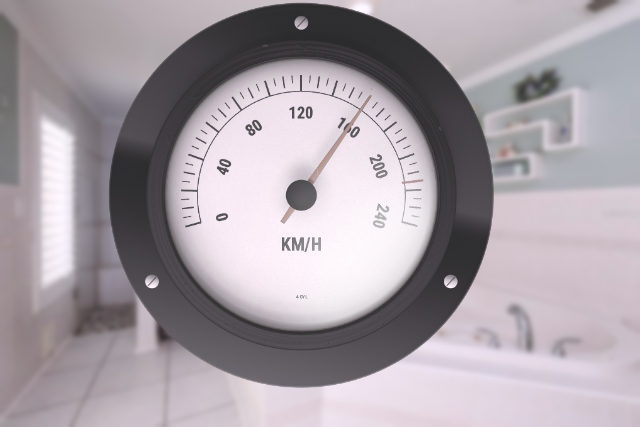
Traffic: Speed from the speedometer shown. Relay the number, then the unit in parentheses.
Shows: 160 (km/h)
